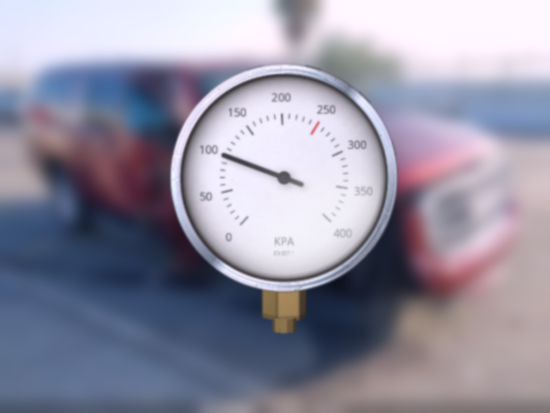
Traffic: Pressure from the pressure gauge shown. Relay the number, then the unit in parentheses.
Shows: 100 (kPa)
